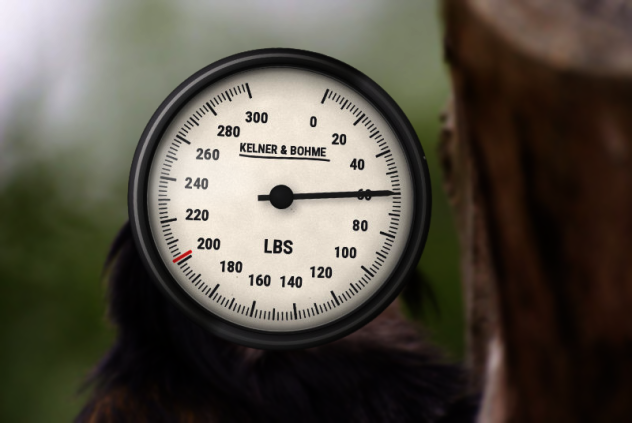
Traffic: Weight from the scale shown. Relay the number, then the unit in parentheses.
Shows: 60 (lb)
